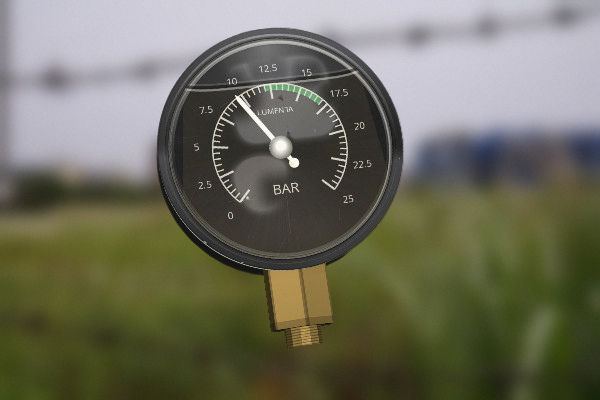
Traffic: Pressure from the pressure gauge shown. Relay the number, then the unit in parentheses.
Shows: 9.5 (bar)
